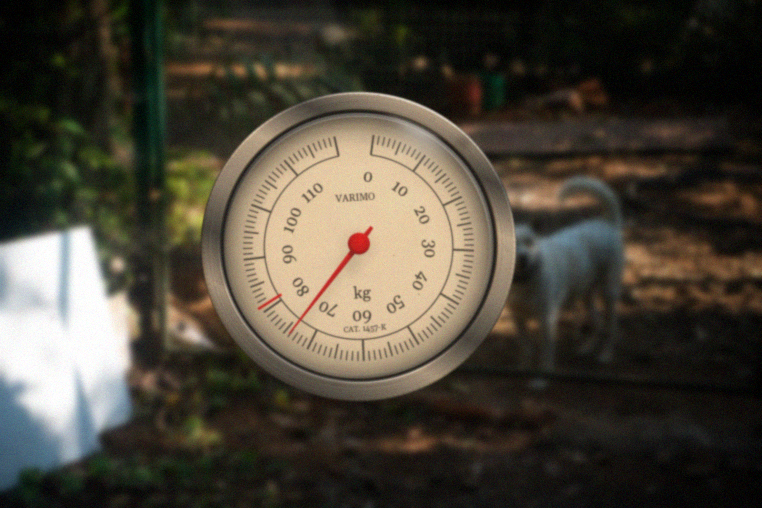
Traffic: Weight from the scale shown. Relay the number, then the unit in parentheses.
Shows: 74 (kg)
